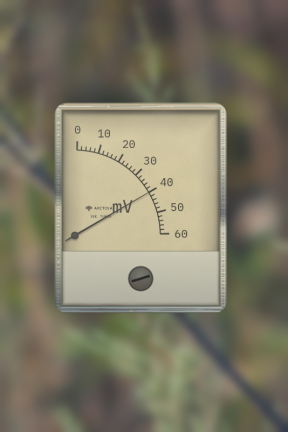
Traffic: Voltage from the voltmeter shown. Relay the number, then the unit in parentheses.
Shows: 40 (mV)
